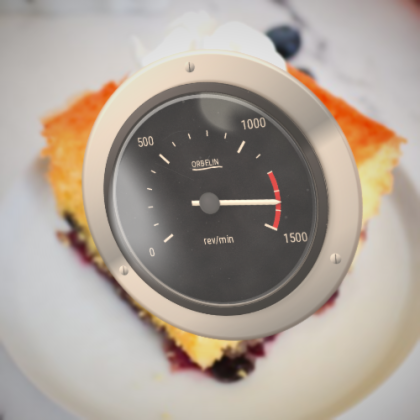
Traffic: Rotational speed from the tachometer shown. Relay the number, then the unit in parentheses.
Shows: 1350 (rpm)
